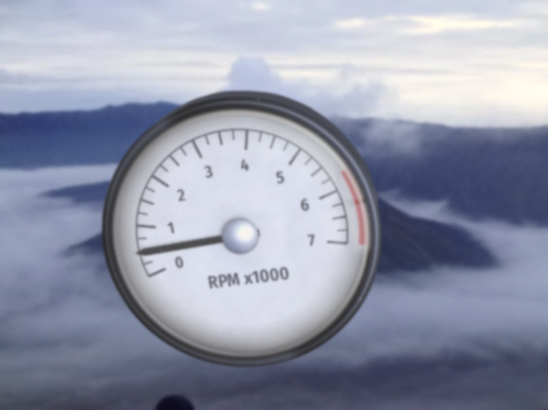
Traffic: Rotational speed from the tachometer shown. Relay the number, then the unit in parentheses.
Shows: 500 (rpm)
